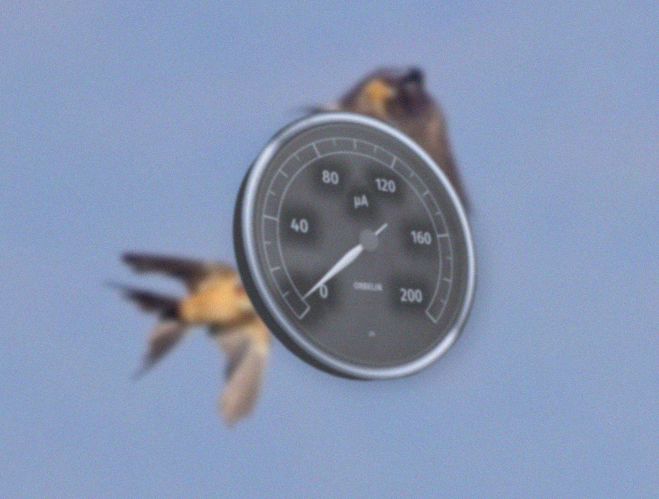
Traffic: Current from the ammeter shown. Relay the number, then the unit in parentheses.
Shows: 5 (µA)
